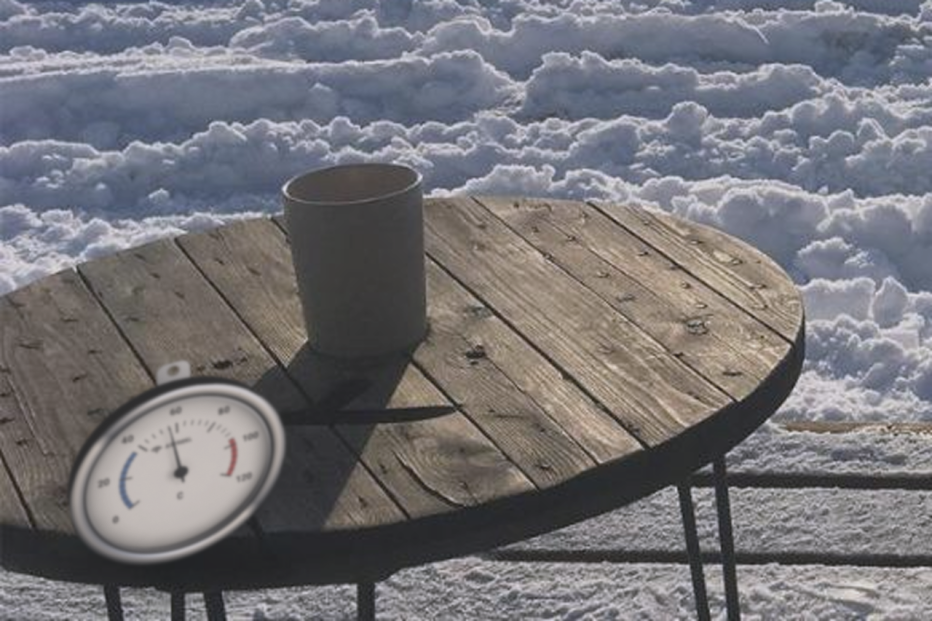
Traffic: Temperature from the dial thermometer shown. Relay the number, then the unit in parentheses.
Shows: 56 (°C)
